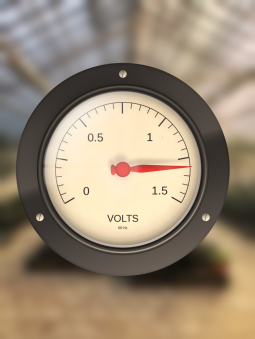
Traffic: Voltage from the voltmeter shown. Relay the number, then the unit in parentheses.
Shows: 1.3 (V)
